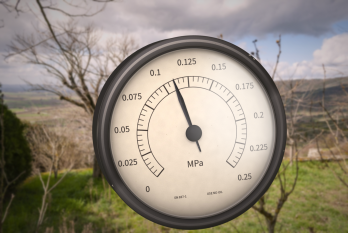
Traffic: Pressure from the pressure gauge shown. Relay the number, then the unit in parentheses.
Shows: 0.11 (MPa)
